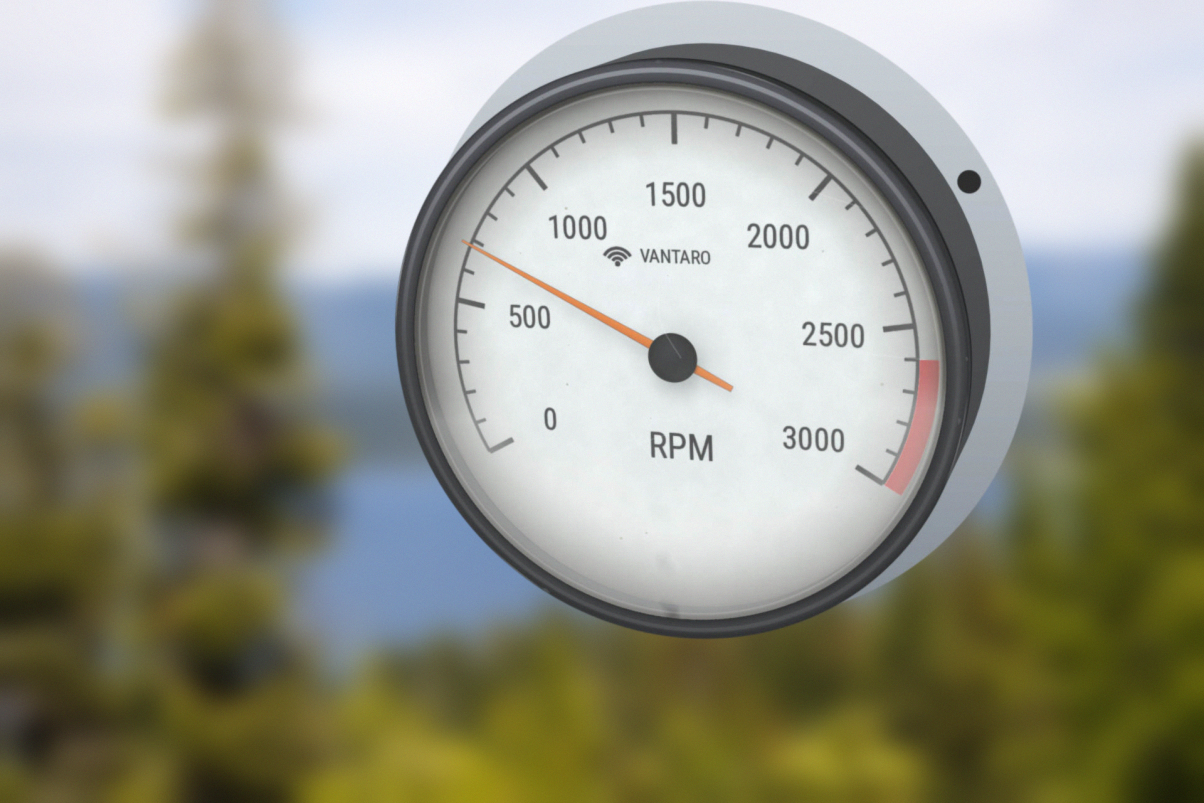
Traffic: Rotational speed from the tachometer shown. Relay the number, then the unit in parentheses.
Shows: 700 (rpm)
